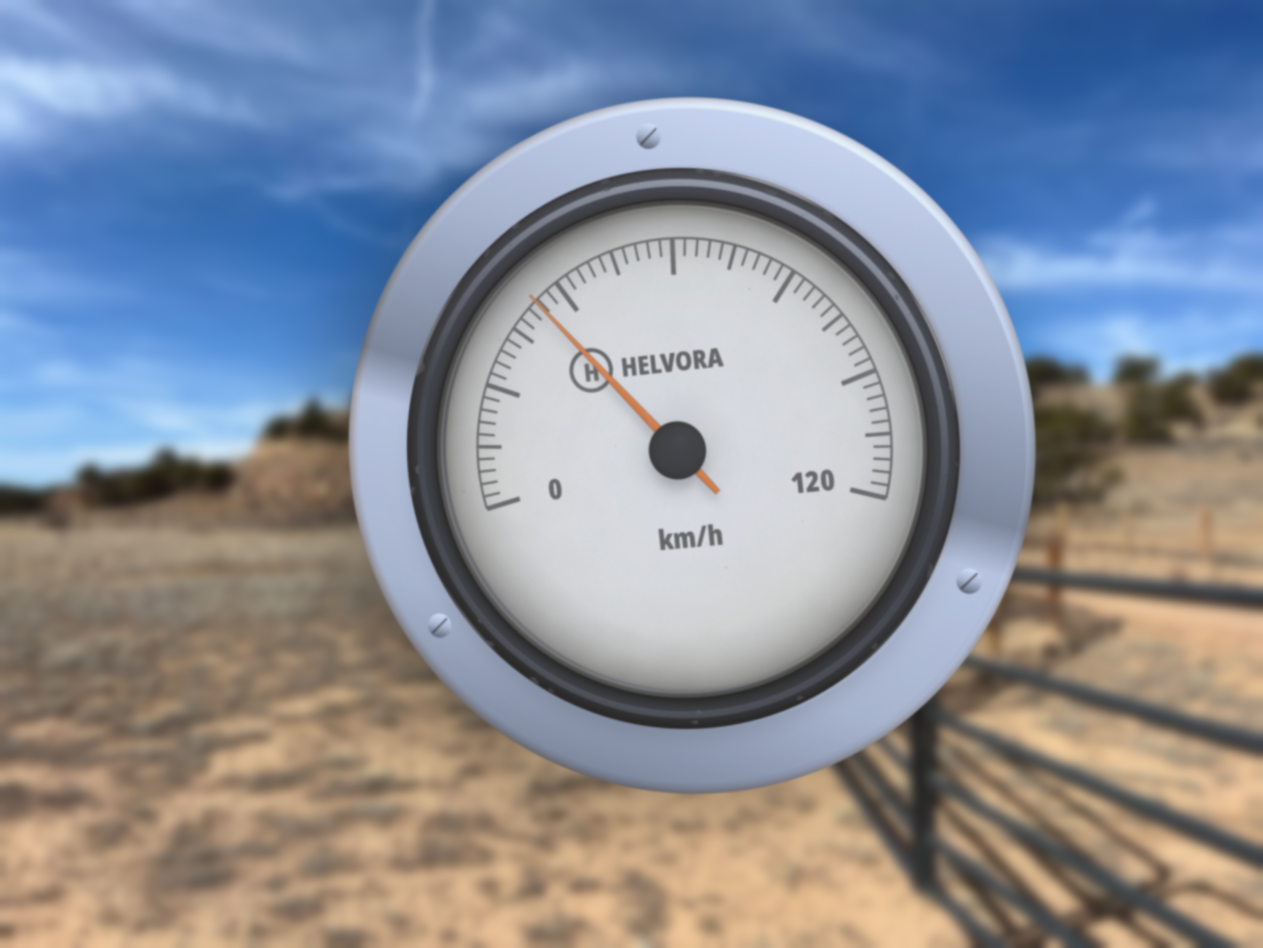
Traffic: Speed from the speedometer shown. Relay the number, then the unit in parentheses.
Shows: 36 (km/h)
